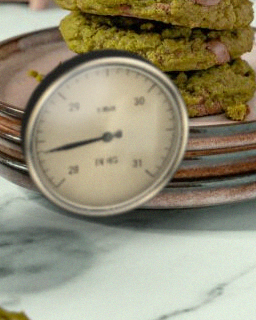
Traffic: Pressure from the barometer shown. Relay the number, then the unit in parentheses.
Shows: 28.4 (inHg)
